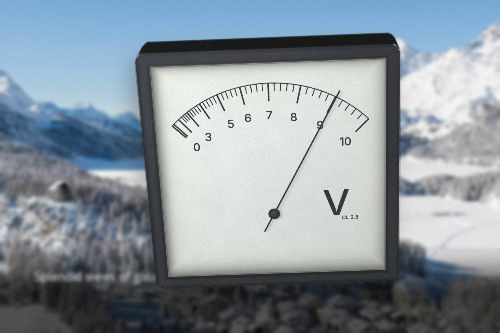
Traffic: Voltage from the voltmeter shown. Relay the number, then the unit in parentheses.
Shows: 9 (V)
